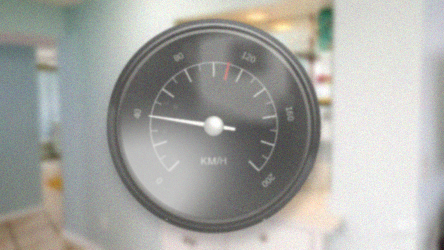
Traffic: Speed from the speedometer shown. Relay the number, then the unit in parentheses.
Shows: 40 (km/h)
